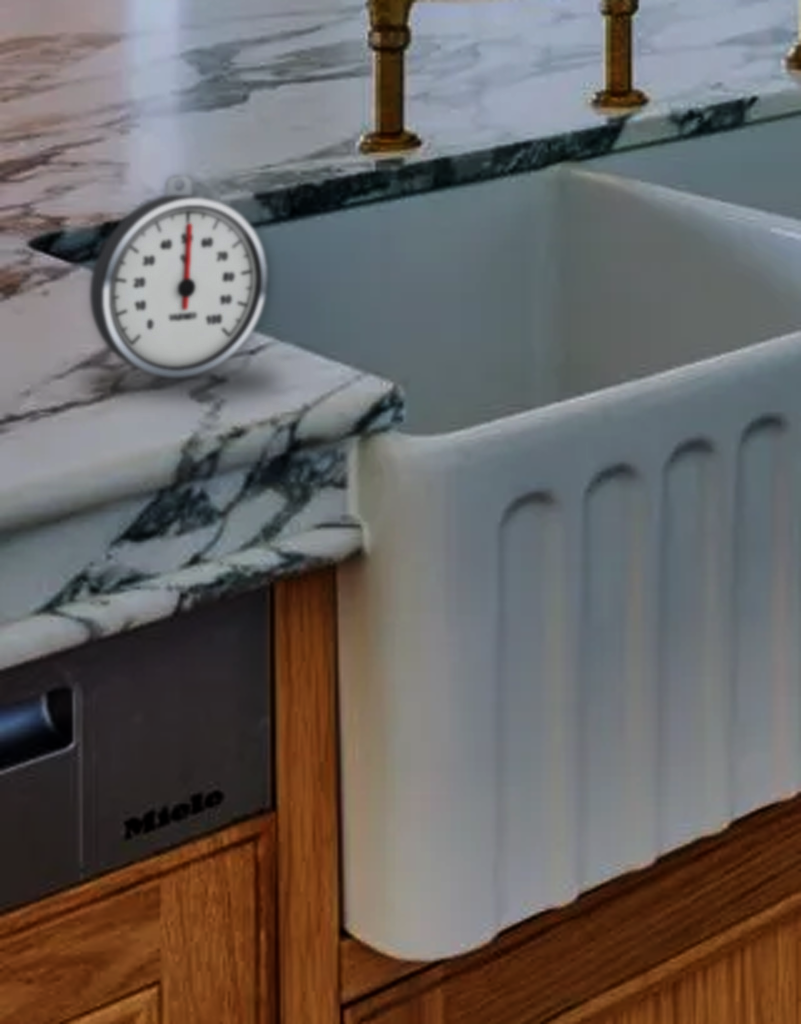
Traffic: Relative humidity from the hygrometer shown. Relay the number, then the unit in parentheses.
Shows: 50 (%)
